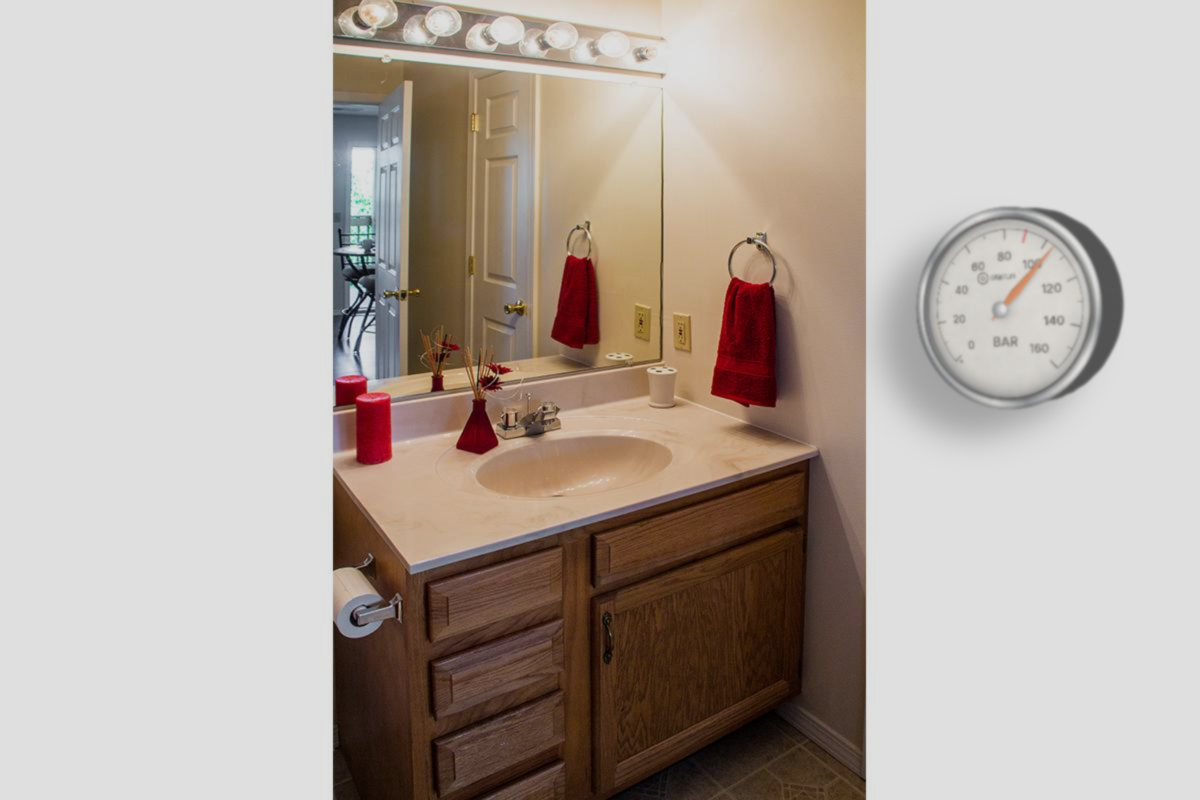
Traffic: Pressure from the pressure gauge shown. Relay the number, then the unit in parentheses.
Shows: 105 (bar)
